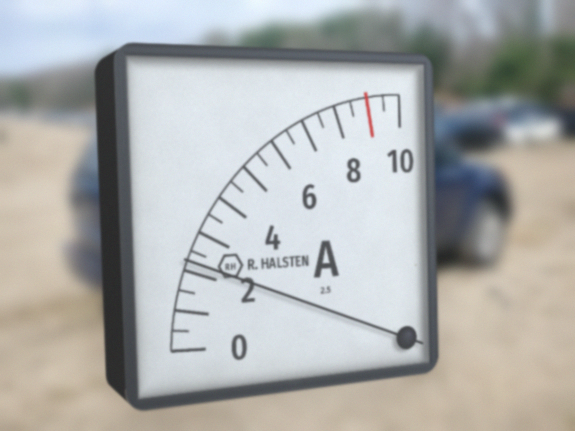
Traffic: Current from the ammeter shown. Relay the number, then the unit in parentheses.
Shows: 2.25 (A)
